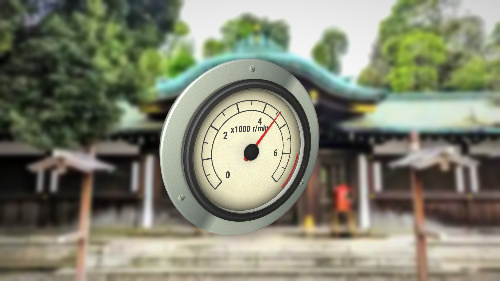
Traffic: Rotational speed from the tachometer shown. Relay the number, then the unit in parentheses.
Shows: 4500 (rpm)
